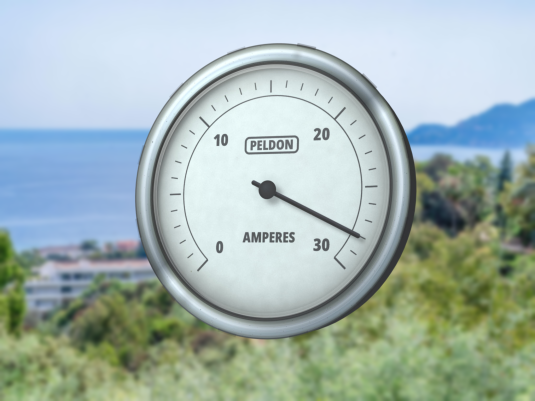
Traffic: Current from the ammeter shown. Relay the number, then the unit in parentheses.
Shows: 28 (A)
